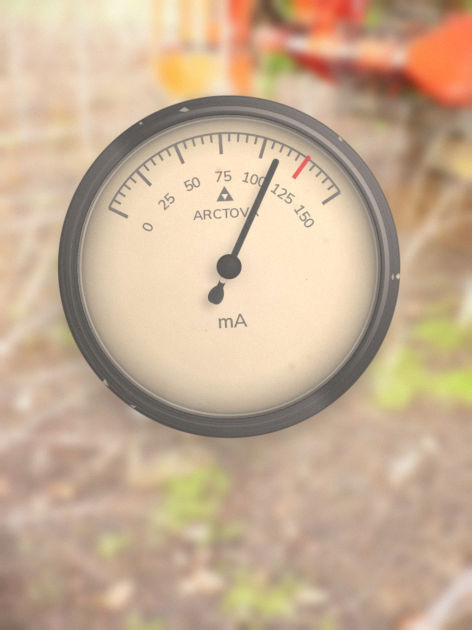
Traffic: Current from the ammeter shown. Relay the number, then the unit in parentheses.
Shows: 110 (mA)
